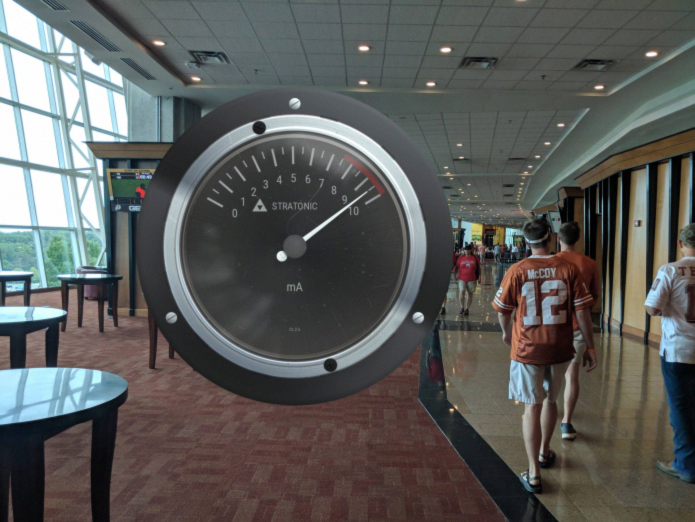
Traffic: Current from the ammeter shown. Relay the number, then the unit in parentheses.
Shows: 9.5 (mA)
